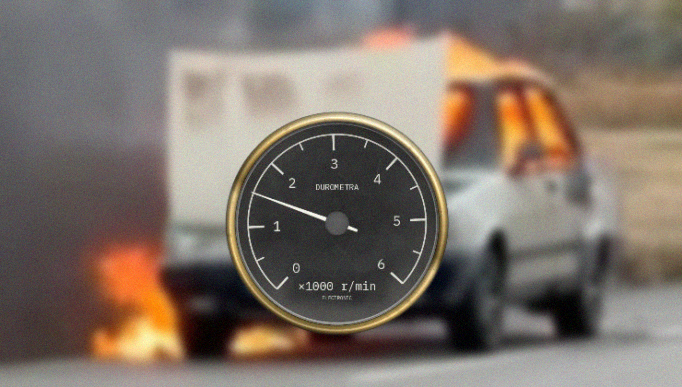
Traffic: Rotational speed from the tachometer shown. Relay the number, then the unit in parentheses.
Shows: 1500 (rpm)
